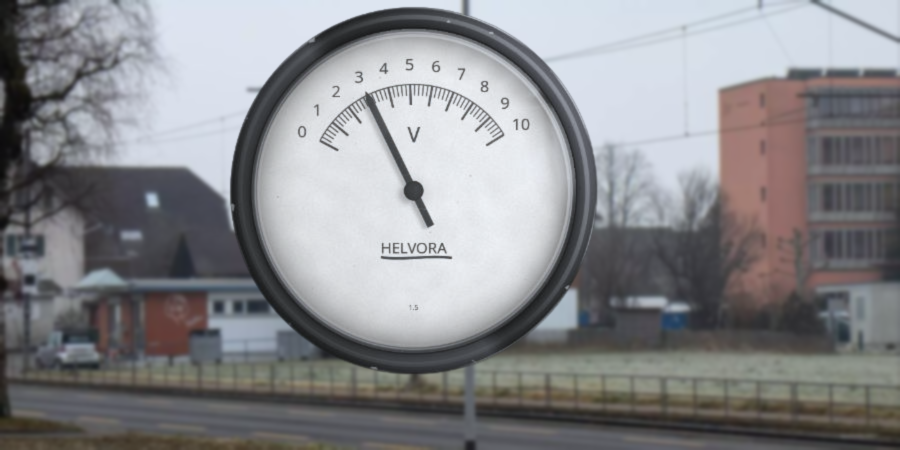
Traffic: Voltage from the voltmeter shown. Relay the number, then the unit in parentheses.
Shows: 3 (V)
